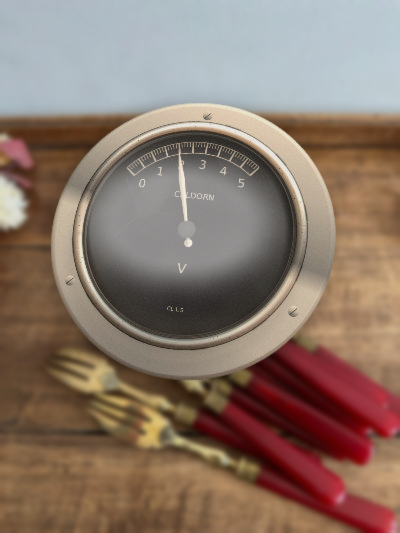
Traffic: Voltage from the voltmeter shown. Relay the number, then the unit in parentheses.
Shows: 2 (V)
